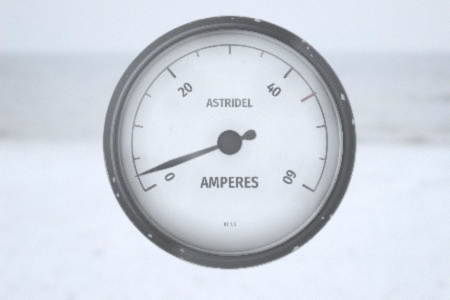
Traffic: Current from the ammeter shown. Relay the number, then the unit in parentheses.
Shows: 2.5 (A)
